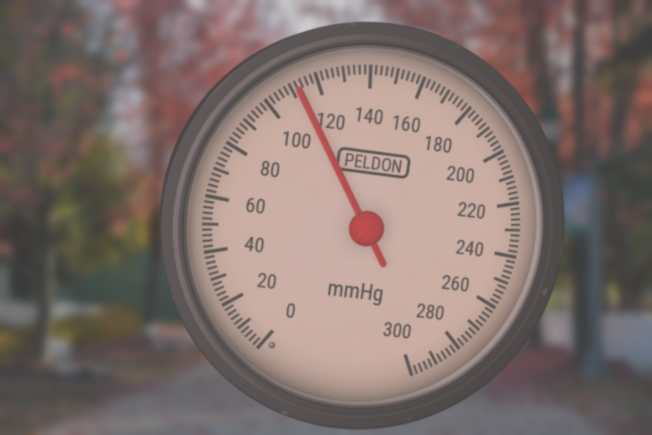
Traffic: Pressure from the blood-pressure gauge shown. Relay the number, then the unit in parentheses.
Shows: 112 (mmHg)
